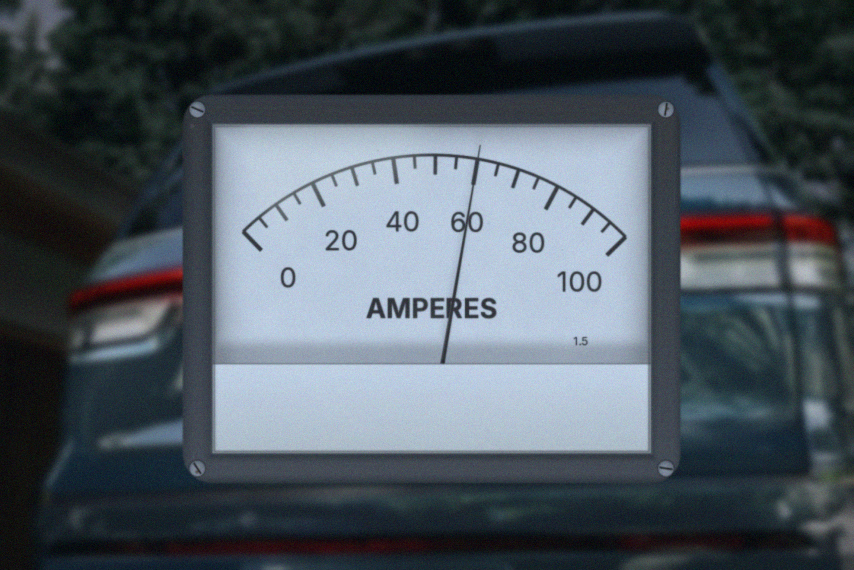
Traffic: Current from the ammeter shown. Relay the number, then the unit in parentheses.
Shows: 60 (A)
